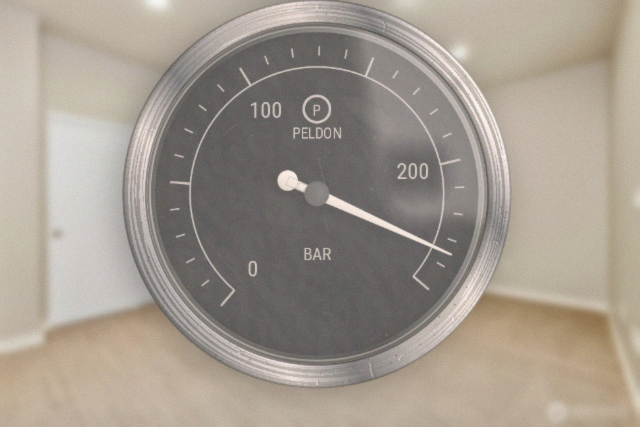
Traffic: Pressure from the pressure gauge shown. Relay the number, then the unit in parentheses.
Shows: 235 (bar)
